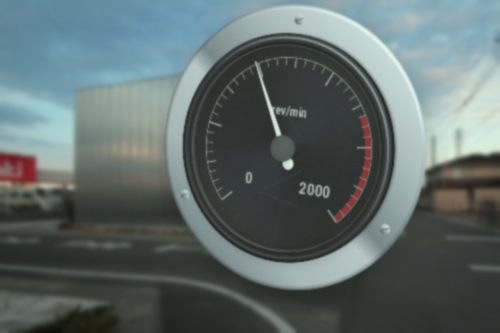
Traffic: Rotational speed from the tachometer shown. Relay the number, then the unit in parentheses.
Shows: 800 (rpm)
